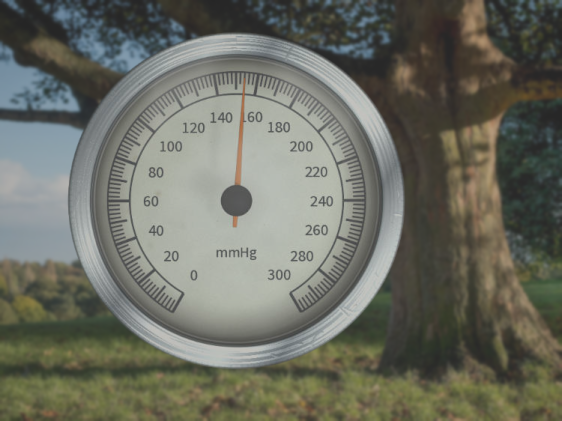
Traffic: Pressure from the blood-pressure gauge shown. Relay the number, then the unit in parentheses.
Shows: 154 (mmHg)
